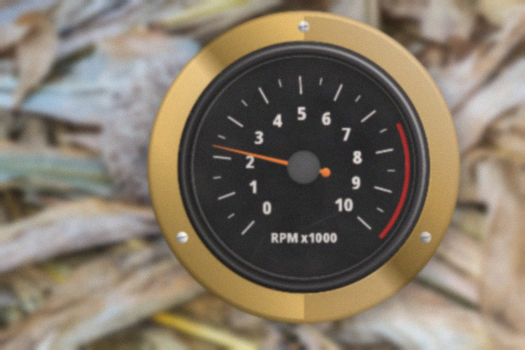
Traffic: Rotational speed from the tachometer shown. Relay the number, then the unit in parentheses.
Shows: 2250 (rpm)
